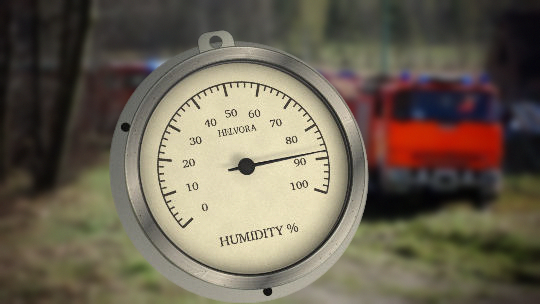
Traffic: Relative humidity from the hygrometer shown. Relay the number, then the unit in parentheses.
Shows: 88 (%)
